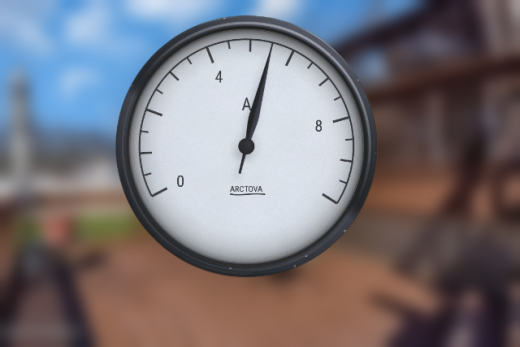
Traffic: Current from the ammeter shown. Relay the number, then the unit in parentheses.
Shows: 5.5 (A)
